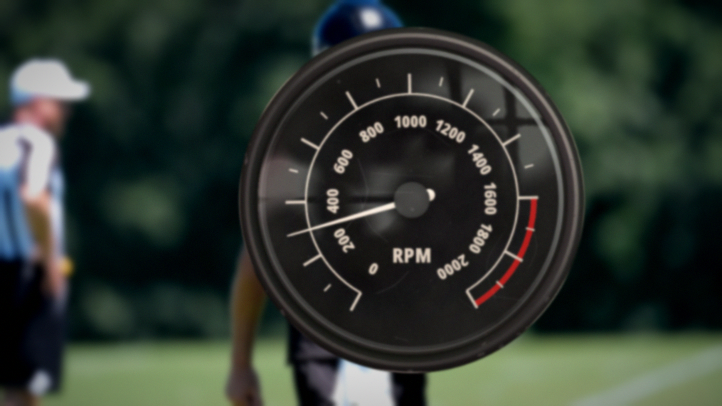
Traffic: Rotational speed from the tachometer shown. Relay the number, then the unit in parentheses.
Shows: 300 (rpm)
